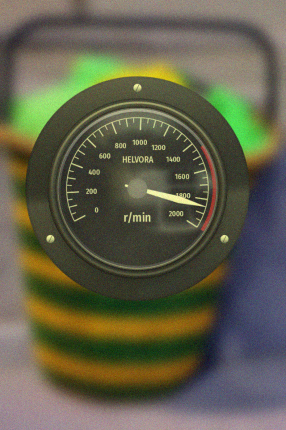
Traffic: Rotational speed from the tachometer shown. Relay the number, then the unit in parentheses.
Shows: 1850 (rpm)
